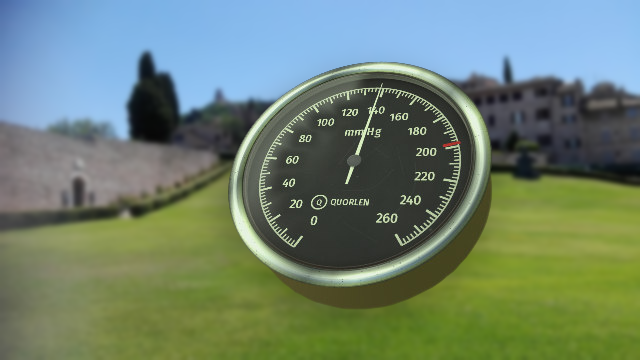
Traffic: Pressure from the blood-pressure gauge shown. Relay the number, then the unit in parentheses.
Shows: 140 (mmHg)
